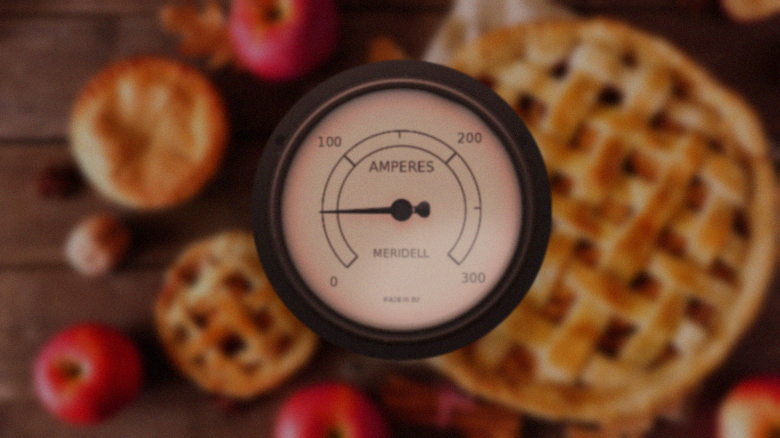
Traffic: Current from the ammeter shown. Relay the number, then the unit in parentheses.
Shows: 50 (A)
